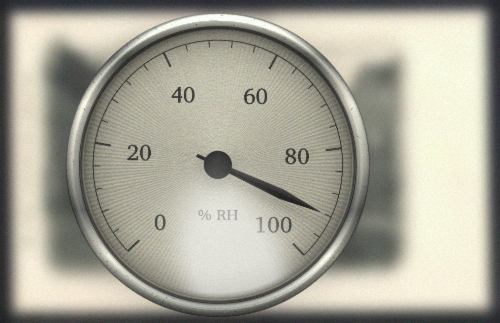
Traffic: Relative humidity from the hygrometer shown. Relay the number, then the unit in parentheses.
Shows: 92 (%)
